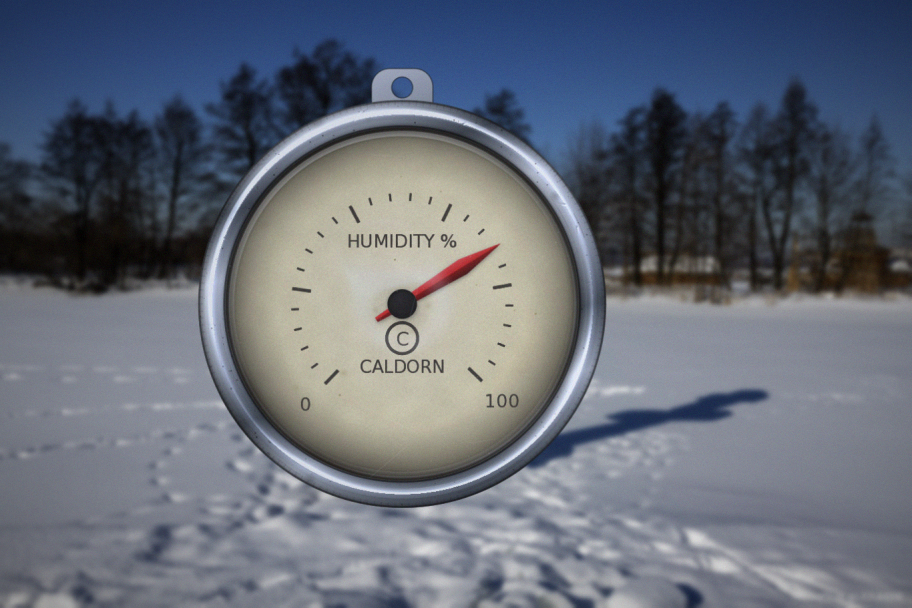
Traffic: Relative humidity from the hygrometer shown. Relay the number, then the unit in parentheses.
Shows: 72 (%)
